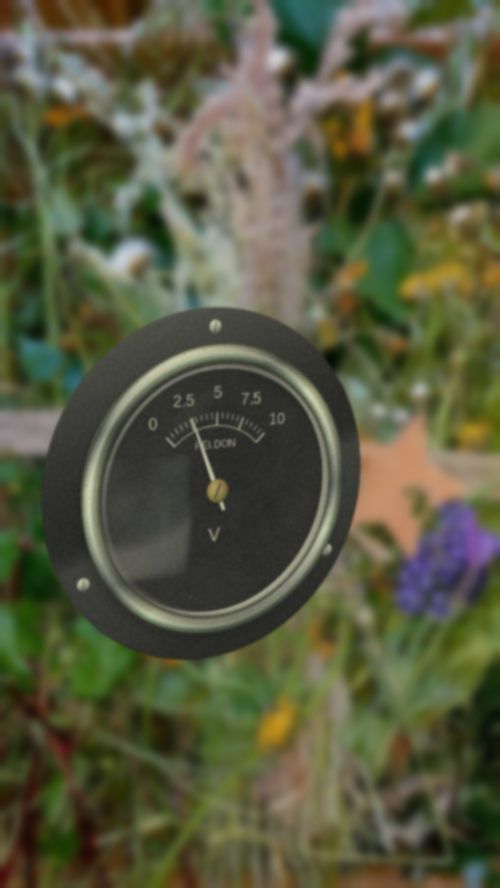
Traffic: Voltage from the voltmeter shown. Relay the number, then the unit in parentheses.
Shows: 2.5 (V)
